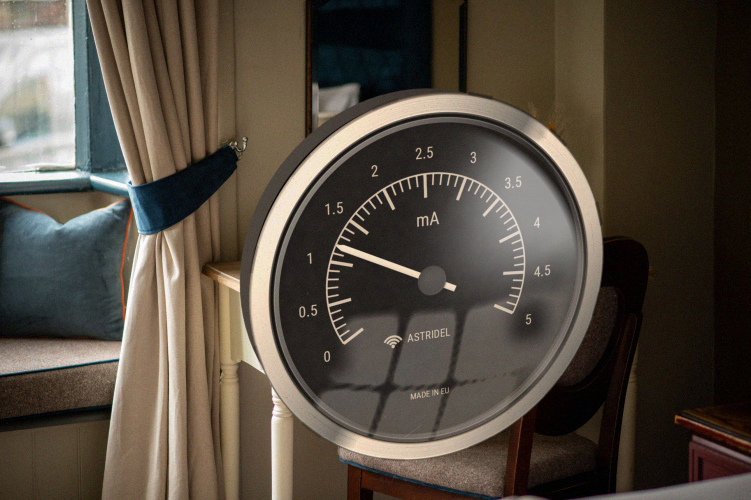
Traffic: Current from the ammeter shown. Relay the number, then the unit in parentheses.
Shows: 1.2 (mA)
